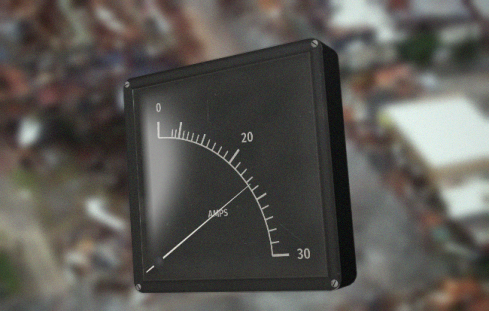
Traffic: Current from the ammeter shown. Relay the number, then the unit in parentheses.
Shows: 23.5 (A)
